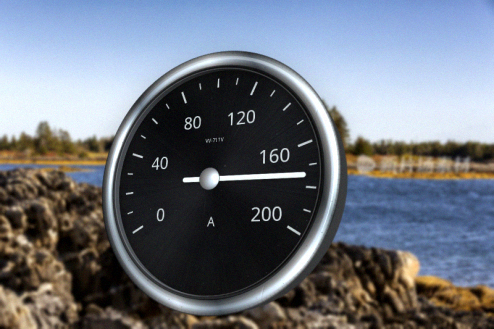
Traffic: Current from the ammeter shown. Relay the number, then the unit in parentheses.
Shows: 175 (A)
